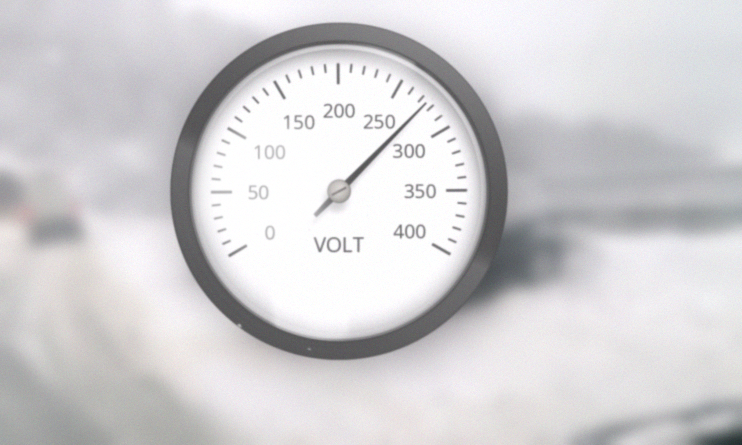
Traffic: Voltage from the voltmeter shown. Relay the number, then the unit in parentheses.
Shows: 275 (V)
